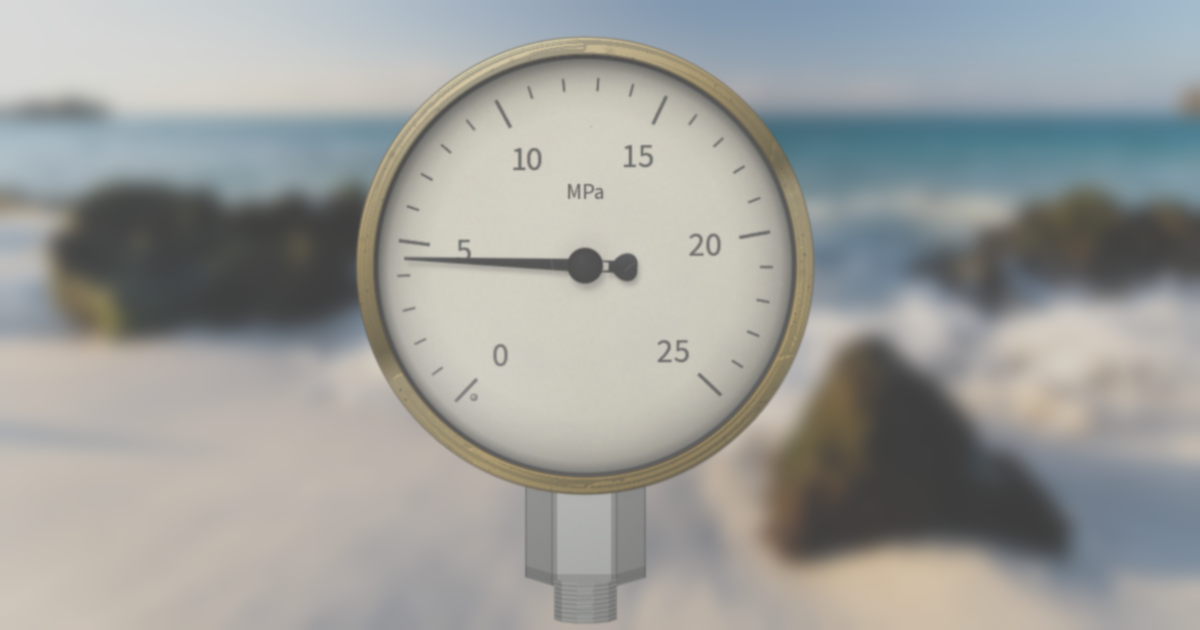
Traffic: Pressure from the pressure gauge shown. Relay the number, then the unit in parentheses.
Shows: 4.5 (MPa)
